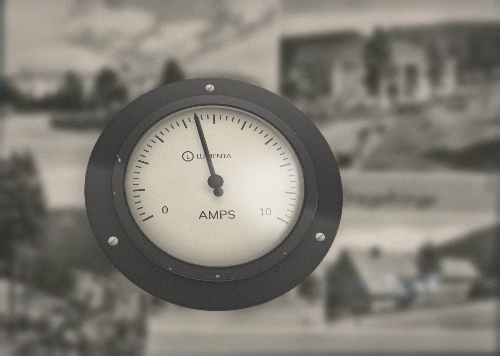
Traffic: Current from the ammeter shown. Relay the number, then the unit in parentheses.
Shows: 4.4 (A)
